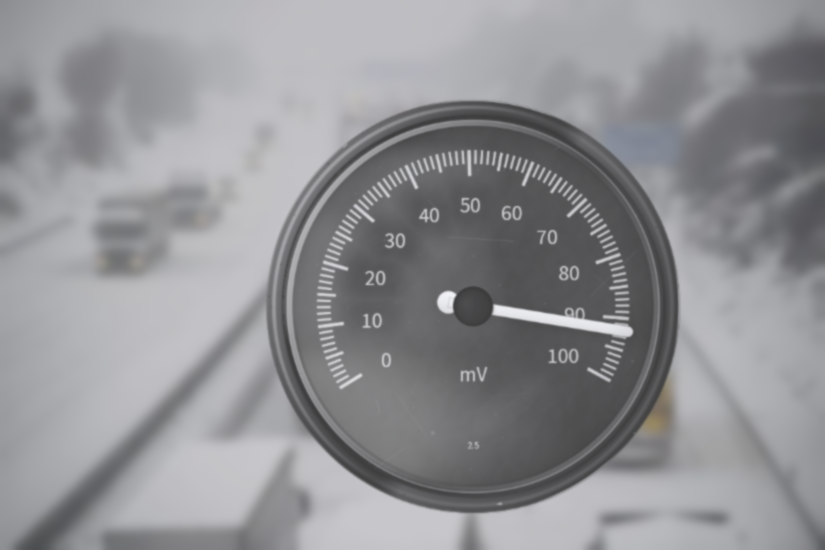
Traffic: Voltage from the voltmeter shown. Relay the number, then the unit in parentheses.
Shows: 92 (mV)
